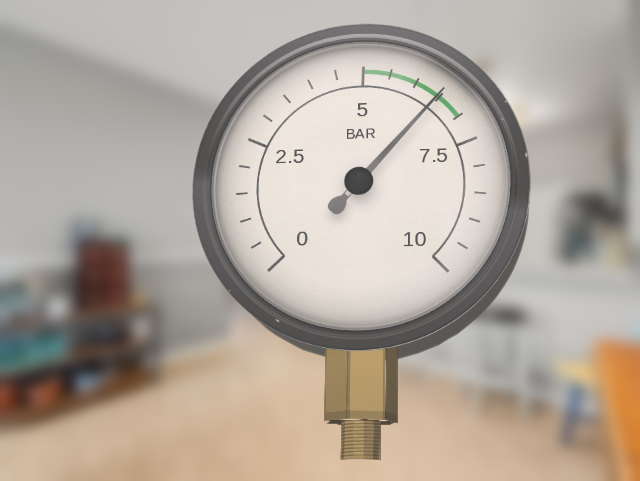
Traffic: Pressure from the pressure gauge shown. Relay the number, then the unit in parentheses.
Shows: 6.5 (bar)
